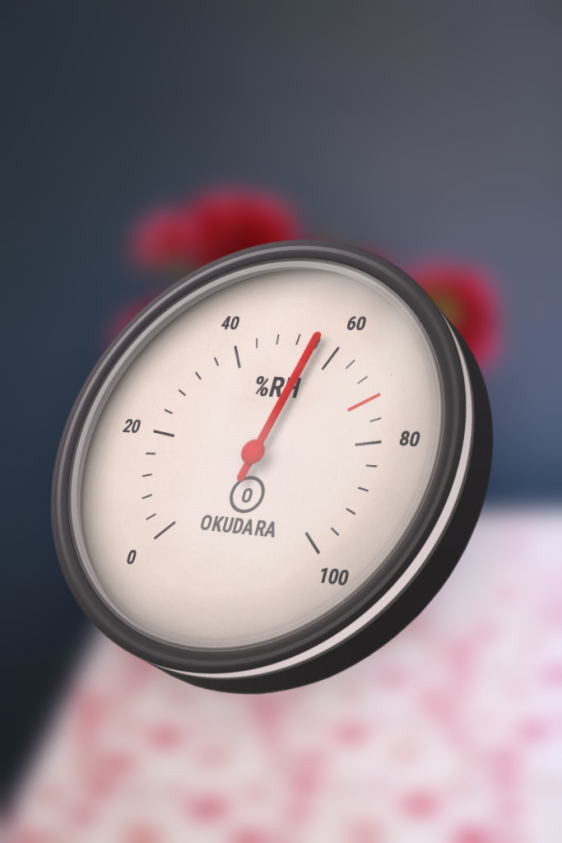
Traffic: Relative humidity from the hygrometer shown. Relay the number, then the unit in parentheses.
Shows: 56 (%)
